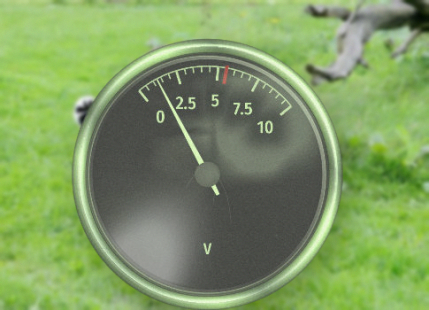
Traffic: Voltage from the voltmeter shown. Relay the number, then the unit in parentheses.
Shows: 1.25 (V)
